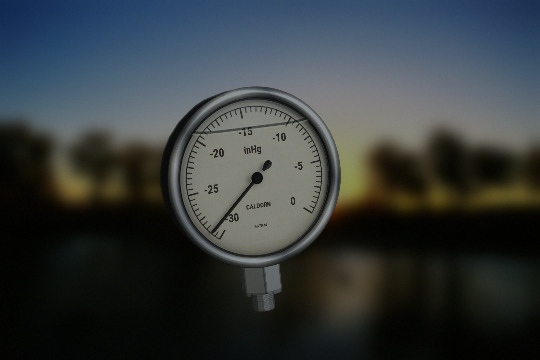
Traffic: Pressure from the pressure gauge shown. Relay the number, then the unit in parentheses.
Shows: -29 (inHg)
